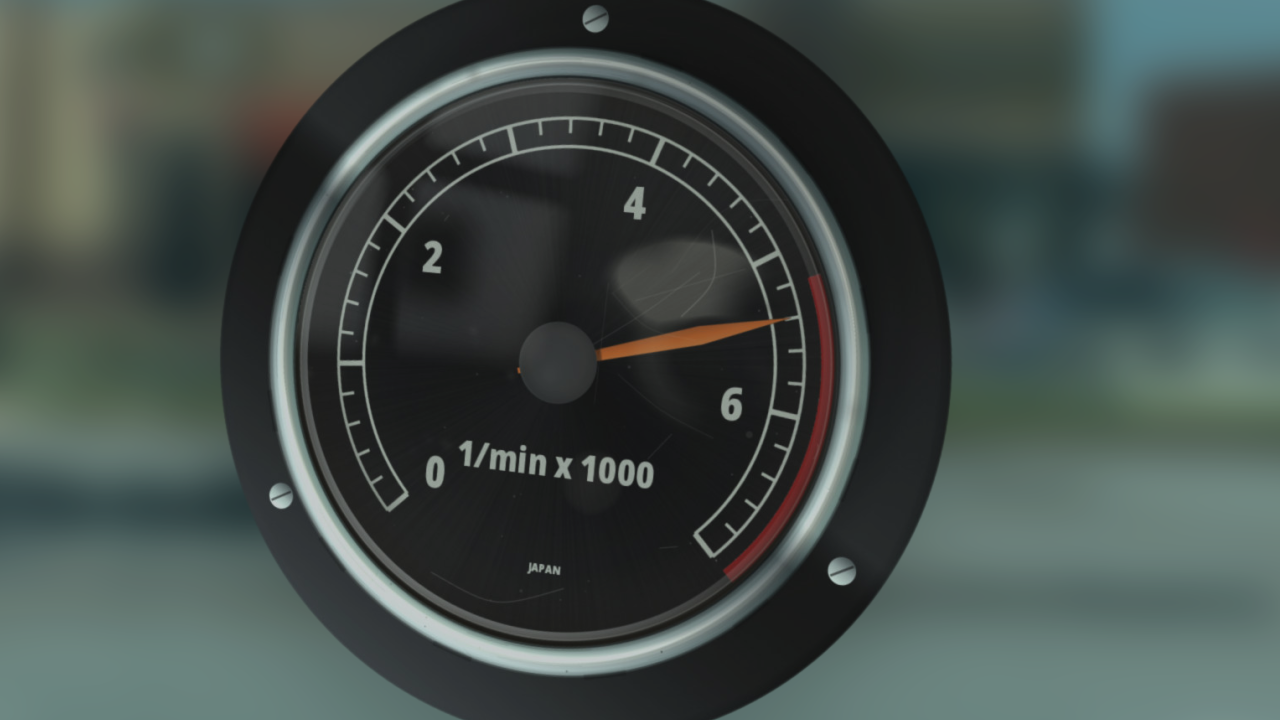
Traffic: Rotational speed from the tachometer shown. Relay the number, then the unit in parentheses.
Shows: 5400 (rpm)
